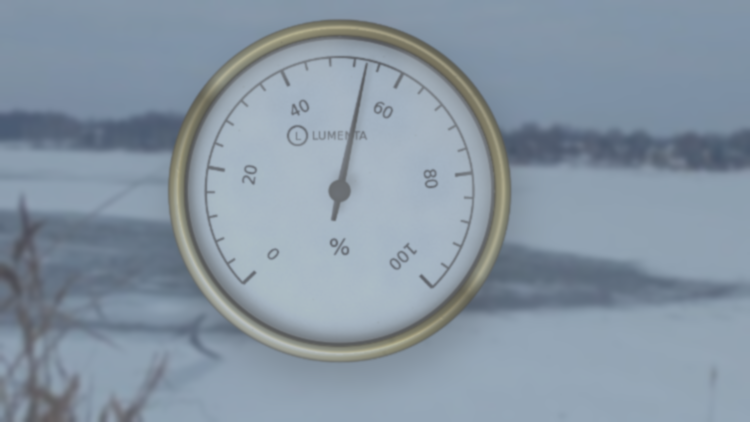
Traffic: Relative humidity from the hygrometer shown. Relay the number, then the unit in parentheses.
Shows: 54 (%)
